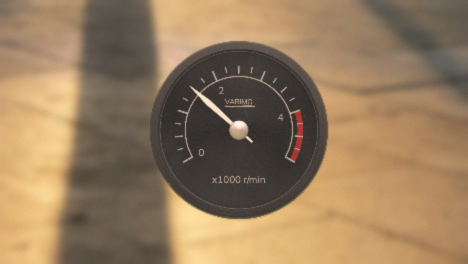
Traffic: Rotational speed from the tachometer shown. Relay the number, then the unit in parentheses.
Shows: 1500 (rpm)
